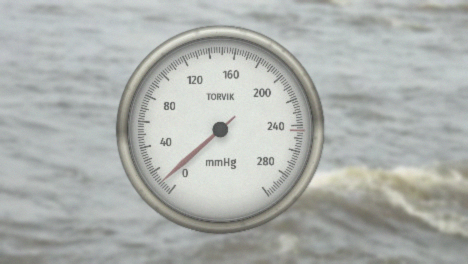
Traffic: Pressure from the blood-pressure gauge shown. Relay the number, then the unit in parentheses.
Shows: 10 (mmHg)
